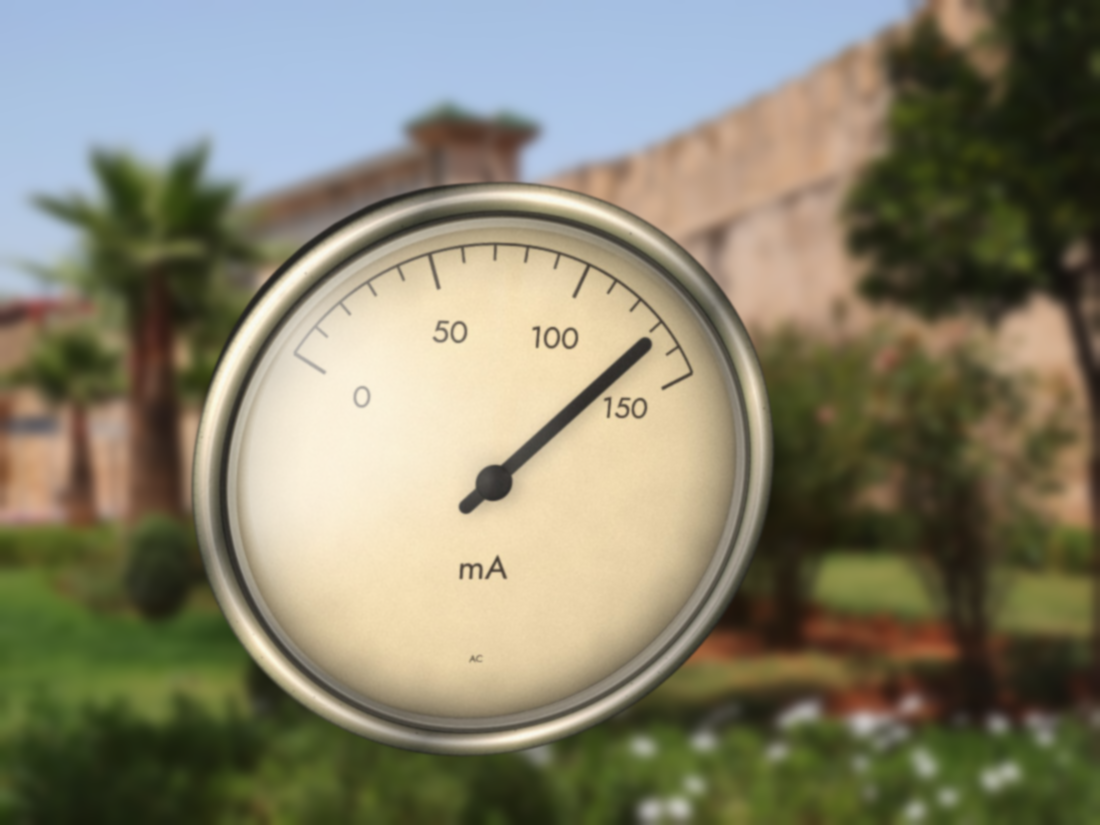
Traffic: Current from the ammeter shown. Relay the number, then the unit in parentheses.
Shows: 130 (mA)
